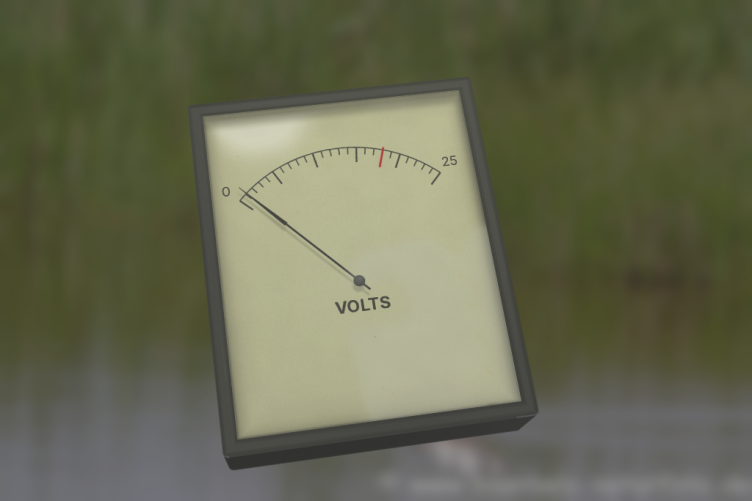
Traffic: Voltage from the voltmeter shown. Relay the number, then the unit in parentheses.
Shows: 1 (V)
